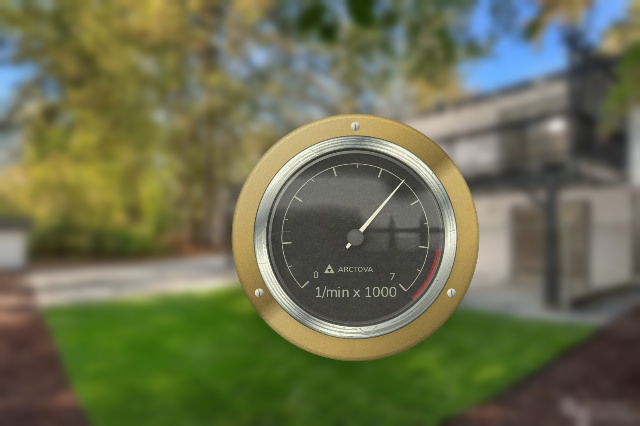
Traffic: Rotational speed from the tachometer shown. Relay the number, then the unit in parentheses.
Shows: 4500 (rpm)
